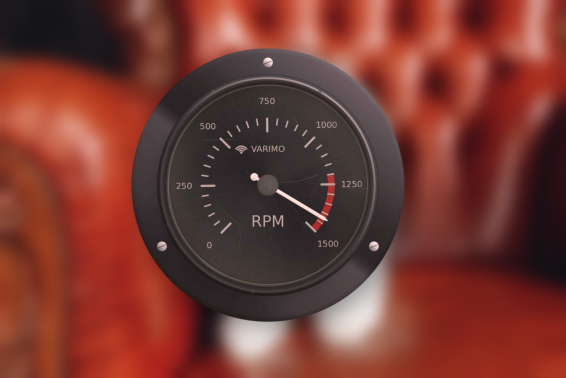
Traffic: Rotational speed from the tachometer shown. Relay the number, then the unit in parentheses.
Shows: 1425 (rpm)
